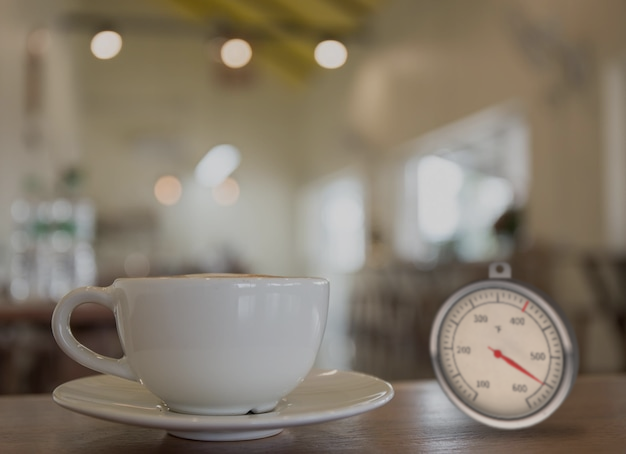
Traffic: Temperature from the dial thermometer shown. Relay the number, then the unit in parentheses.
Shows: 550 (°F)
